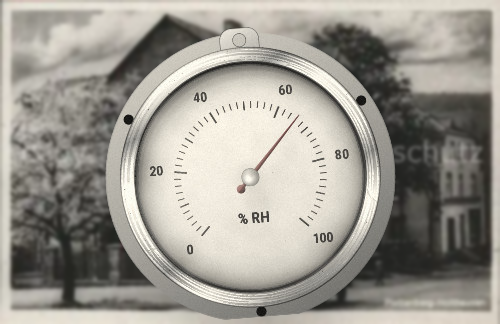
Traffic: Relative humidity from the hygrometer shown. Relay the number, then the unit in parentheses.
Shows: 66 (%)
